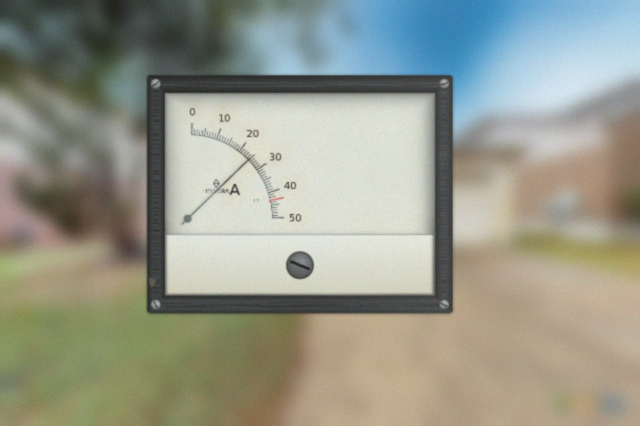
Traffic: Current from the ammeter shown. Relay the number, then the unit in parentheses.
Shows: 25 (A)
